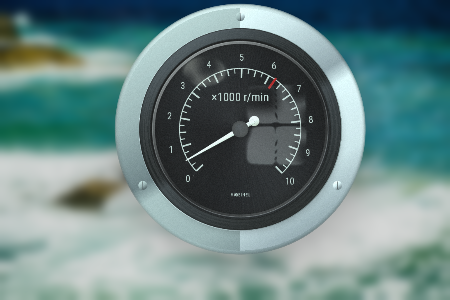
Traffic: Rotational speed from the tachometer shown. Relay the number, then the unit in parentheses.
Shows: 500 (rpm)
